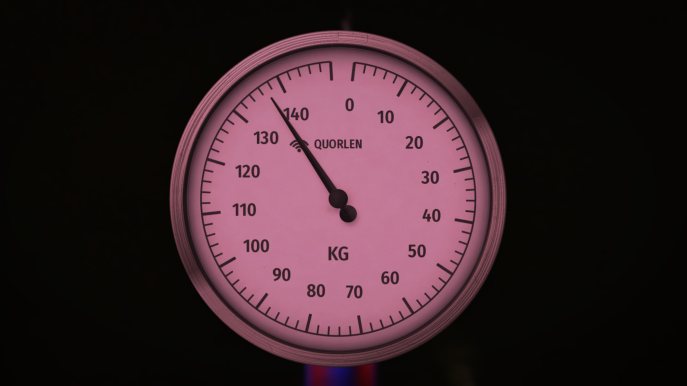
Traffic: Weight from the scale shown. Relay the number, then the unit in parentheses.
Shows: 137 (kg)
